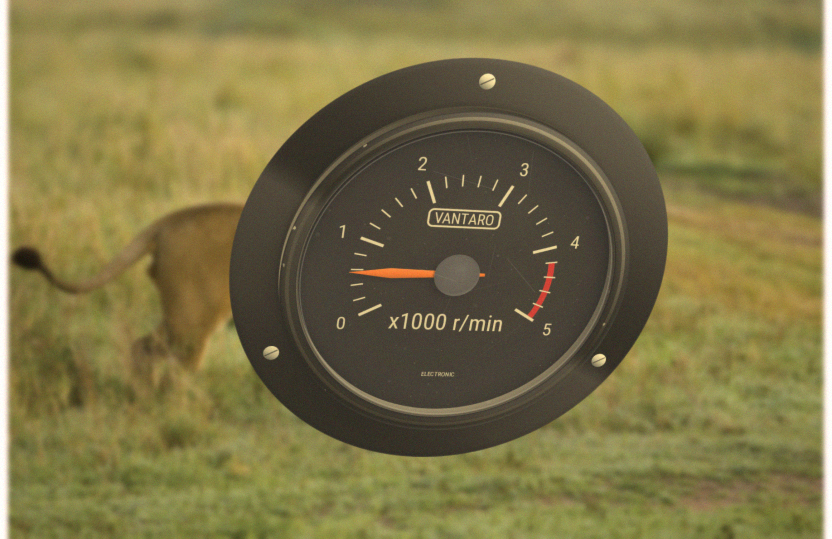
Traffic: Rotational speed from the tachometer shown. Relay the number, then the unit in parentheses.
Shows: 600 (rpm)
